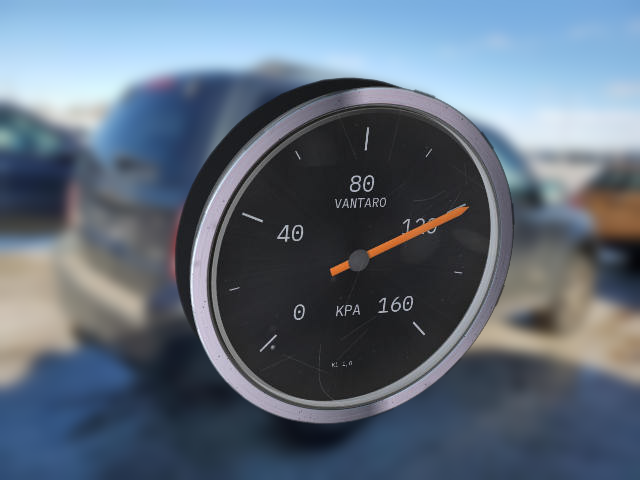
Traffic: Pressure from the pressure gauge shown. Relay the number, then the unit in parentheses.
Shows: 120 (kPa)
